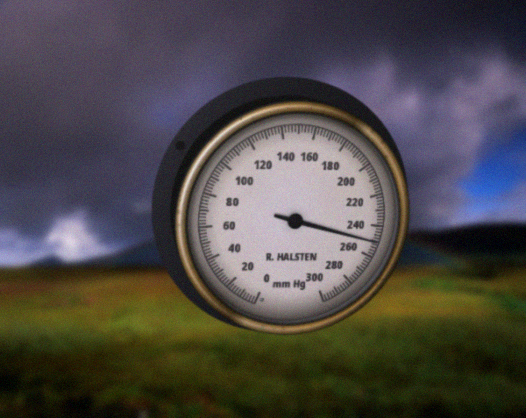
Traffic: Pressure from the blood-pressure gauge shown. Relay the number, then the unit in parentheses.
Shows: 250 (mmHg)
